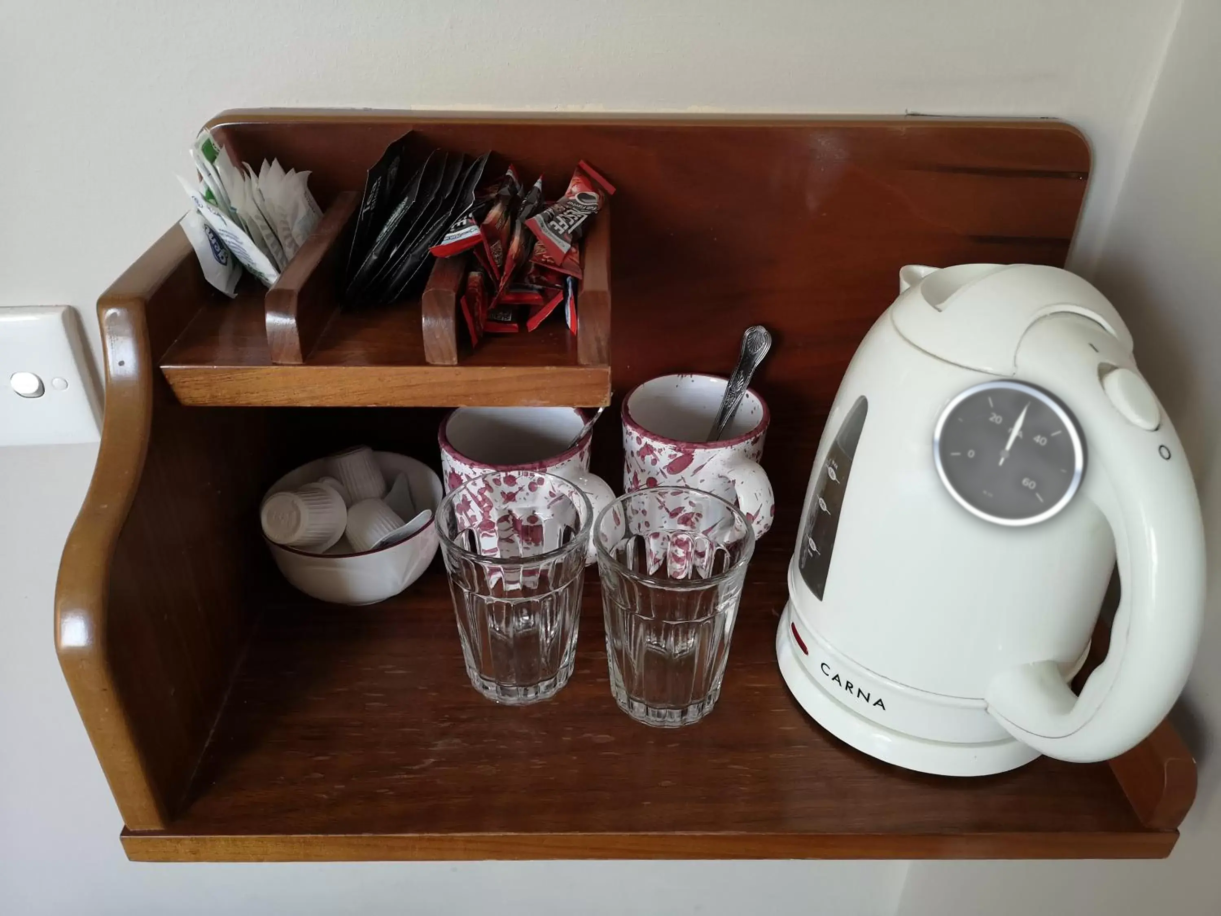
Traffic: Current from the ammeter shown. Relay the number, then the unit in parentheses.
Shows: 30 (mA)
